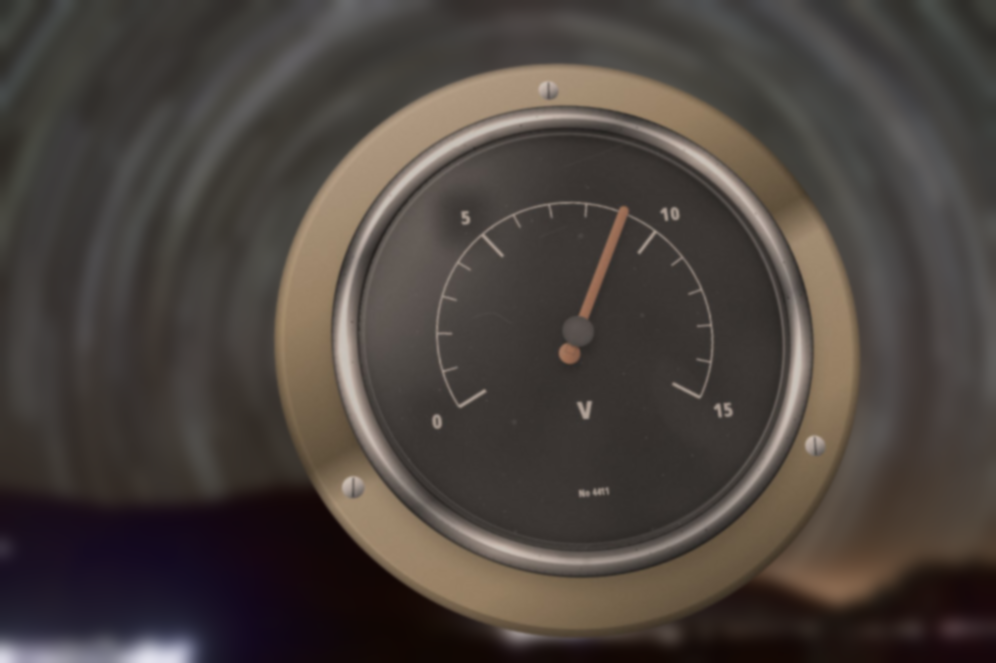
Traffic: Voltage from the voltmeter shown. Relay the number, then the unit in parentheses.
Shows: 9 (V)
